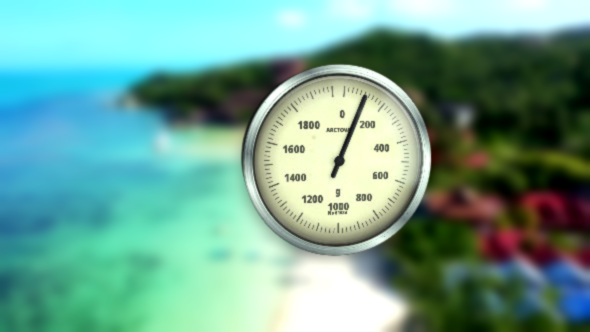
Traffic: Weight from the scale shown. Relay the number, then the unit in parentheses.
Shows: 100 (g)
